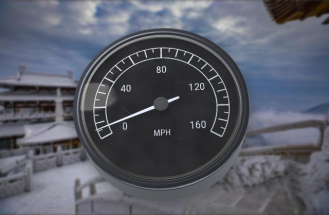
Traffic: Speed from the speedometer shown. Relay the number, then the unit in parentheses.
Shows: 5 (mph)
